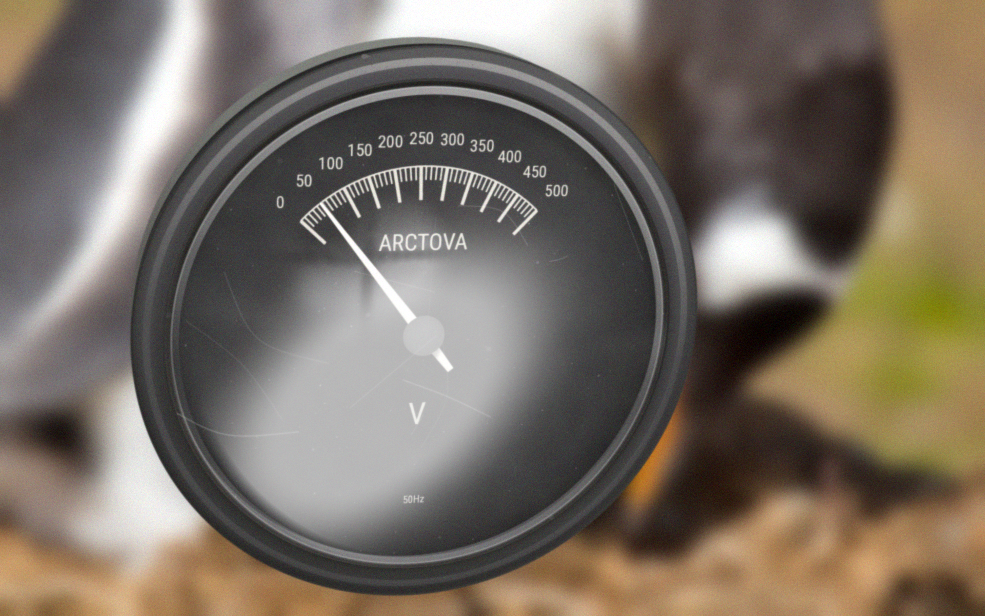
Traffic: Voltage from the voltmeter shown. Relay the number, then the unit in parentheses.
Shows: 50 (V)
